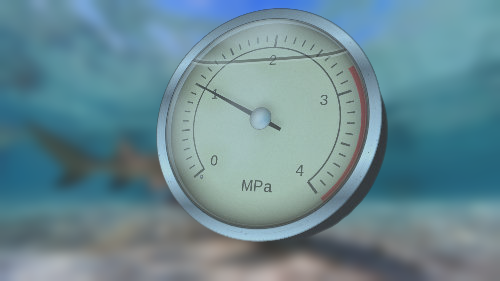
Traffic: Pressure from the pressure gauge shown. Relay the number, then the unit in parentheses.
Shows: 1 (MPa)
